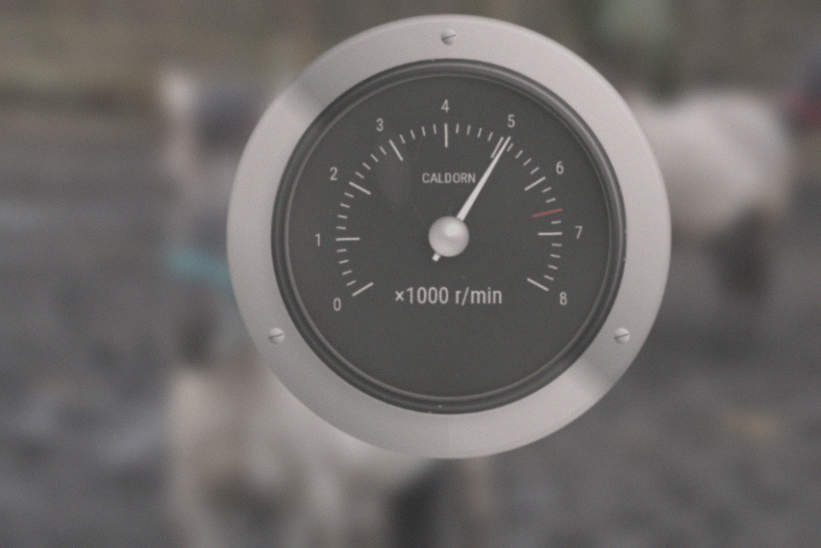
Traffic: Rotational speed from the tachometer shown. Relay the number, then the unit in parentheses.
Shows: 5100 (rpm)
